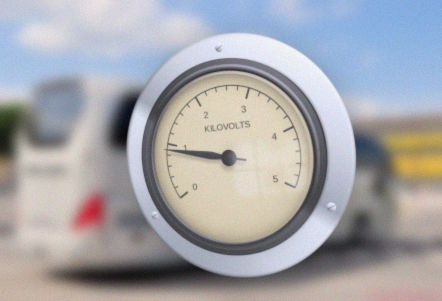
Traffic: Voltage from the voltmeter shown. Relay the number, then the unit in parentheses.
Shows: 0.9 (kV)
